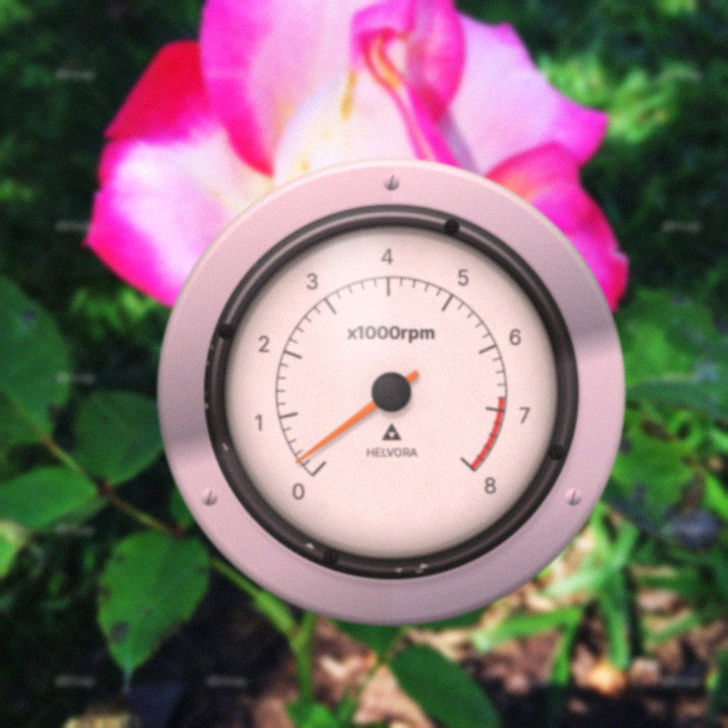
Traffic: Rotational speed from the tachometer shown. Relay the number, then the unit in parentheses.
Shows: 300 (rpm)
